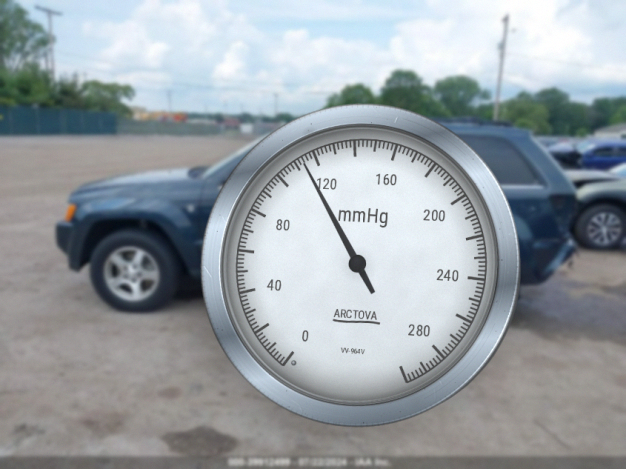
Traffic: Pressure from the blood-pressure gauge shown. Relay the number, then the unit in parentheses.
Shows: 114 (mmHg)
